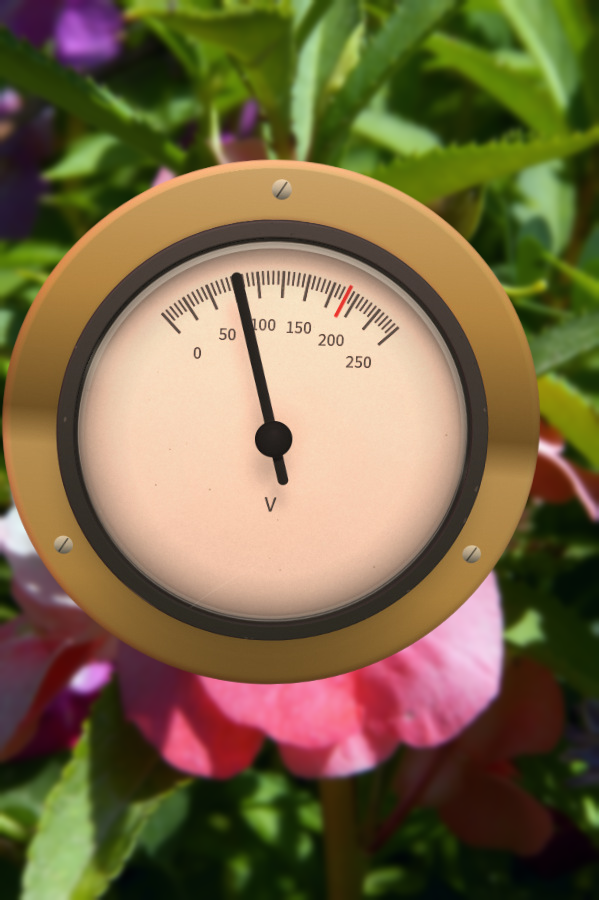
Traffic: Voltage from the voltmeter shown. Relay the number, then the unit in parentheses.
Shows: 80 (V)
